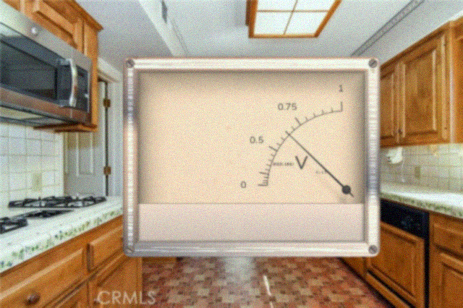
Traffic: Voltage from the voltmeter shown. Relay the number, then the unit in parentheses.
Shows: 0.65 (V)
